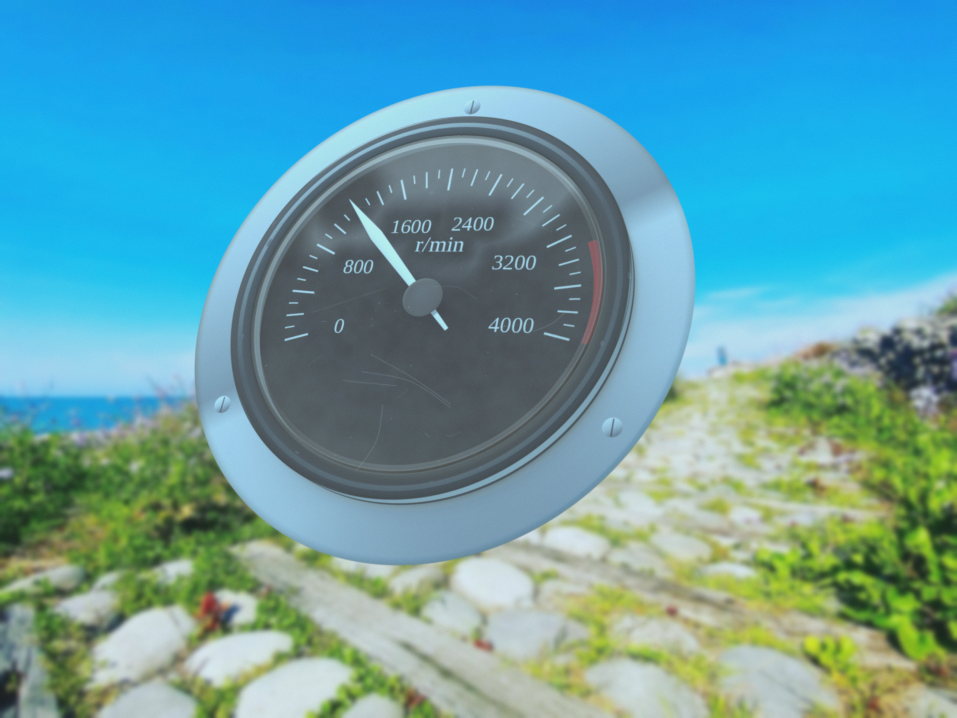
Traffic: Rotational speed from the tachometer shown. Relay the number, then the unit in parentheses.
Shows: 1200 (rpm)
